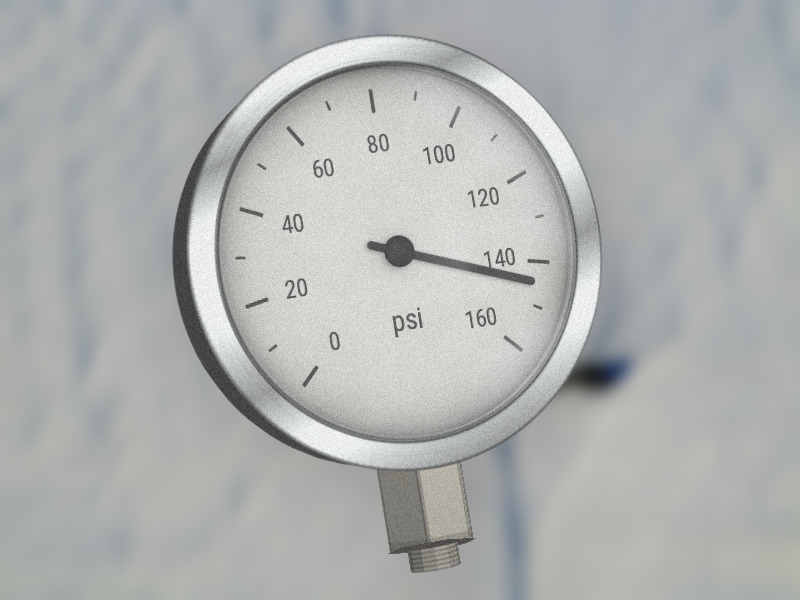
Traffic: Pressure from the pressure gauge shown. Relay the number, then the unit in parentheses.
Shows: 145 (psi)
